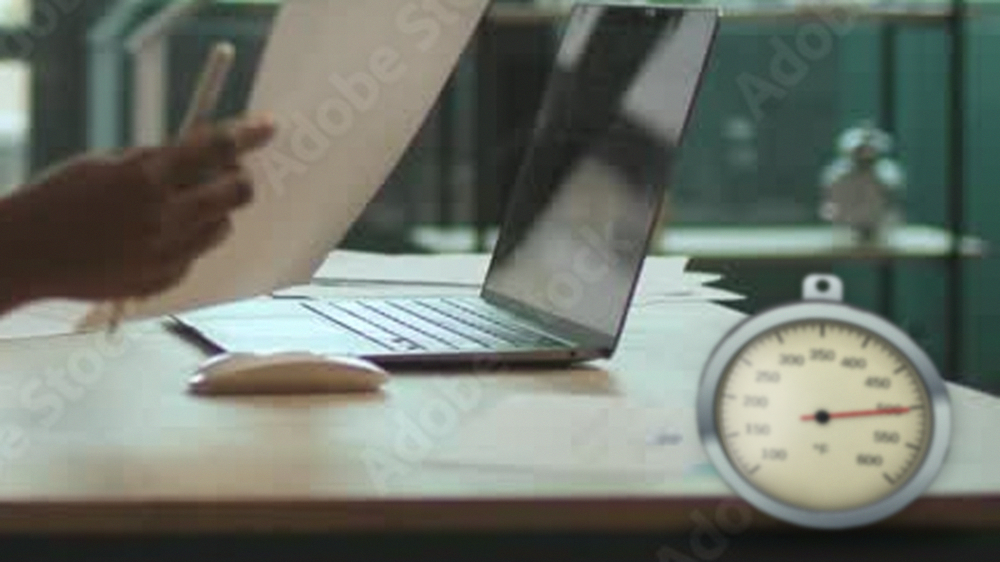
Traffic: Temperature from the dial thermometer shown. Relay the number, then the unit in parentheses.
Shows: 500 (°F)
